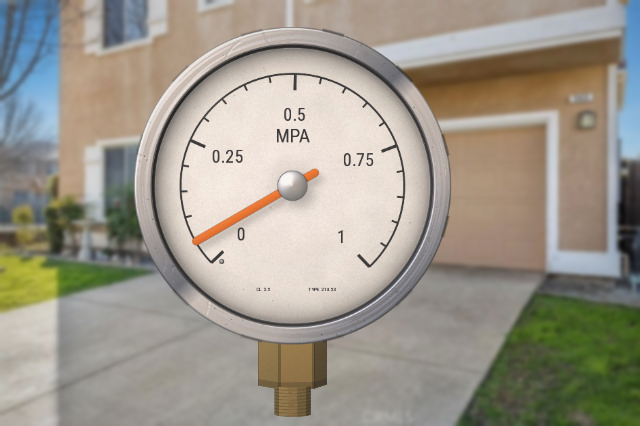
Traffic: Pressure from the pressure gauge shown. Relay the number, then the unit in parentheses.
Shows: 0.05 (MPa)
